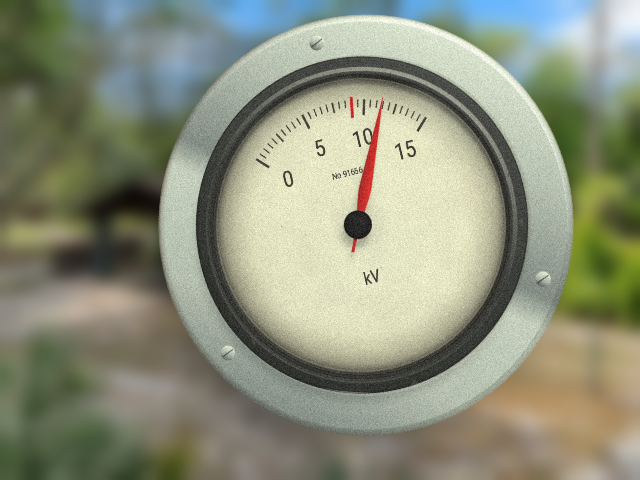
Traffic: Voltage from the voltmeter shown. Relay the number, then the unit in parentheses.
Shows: 11.5 (kV)
